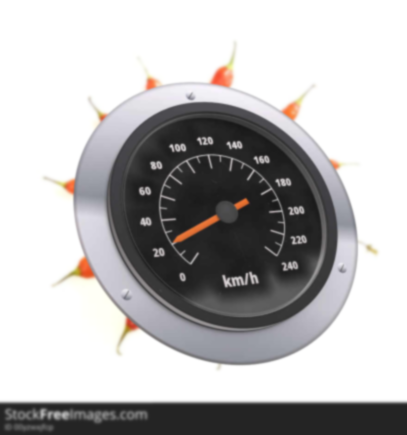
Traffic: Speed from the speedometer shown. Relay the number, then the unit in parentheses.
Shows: 20 (km/h)
